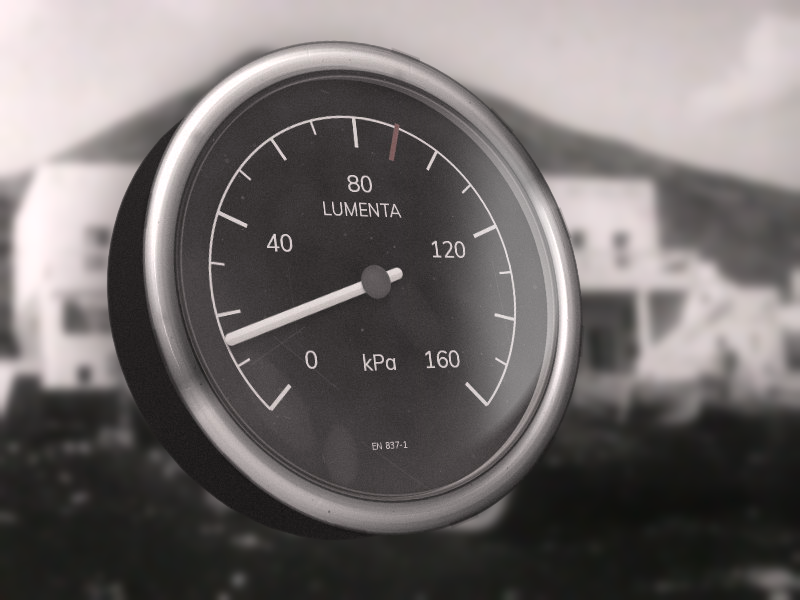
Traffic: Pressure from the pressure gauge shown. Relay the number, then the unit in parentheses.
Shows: 15 (kPa)
